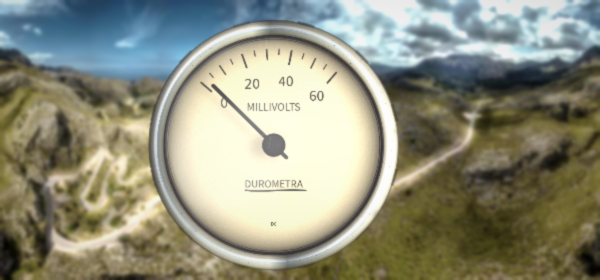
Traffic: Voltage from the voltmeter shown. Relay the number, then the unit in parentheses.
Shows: 2.5 (mV)
